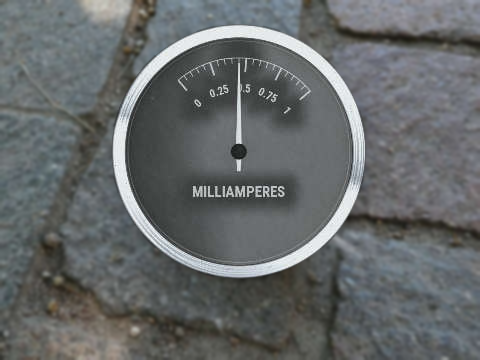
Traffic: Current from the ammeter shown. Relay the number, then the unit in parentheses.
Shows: 0.45 (mA)
